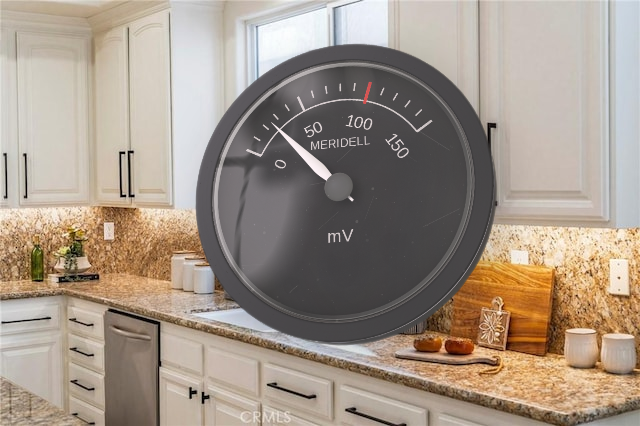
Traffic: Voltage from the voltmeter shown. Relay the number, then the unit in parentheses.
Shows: 25 (mV)
